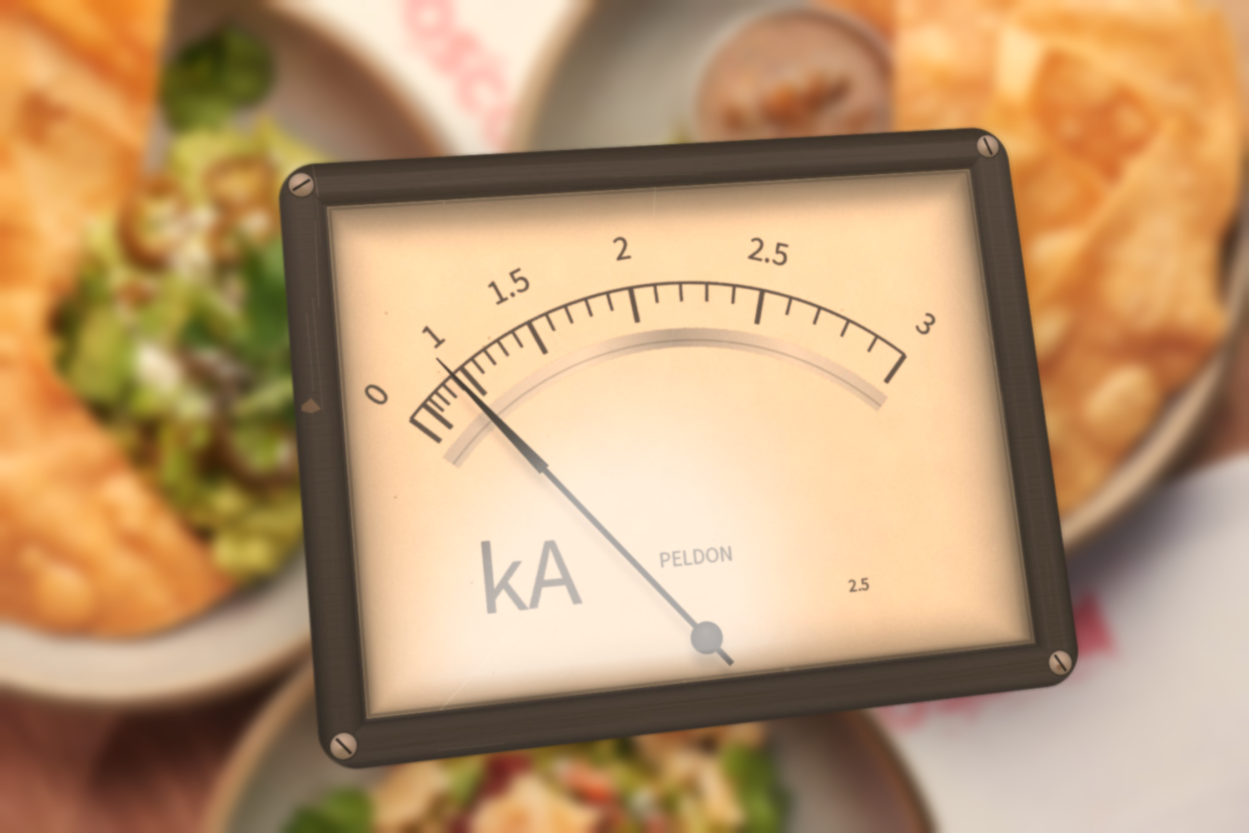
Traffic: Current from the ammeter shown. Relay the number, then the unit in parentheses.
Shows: 0.9 (kA)
